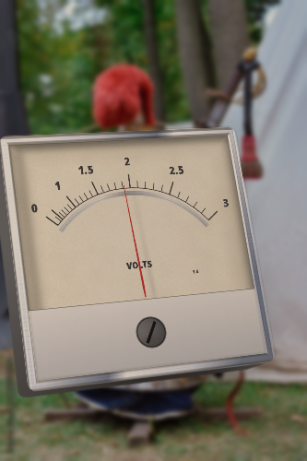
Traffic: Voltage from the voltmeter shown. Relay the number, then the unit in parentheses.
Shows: 1.9 (V)
